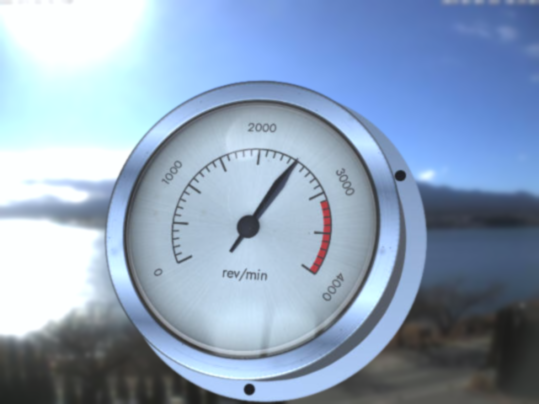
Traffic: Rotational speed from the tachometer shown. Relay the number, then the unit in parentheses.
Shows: 2500 (rpm)
